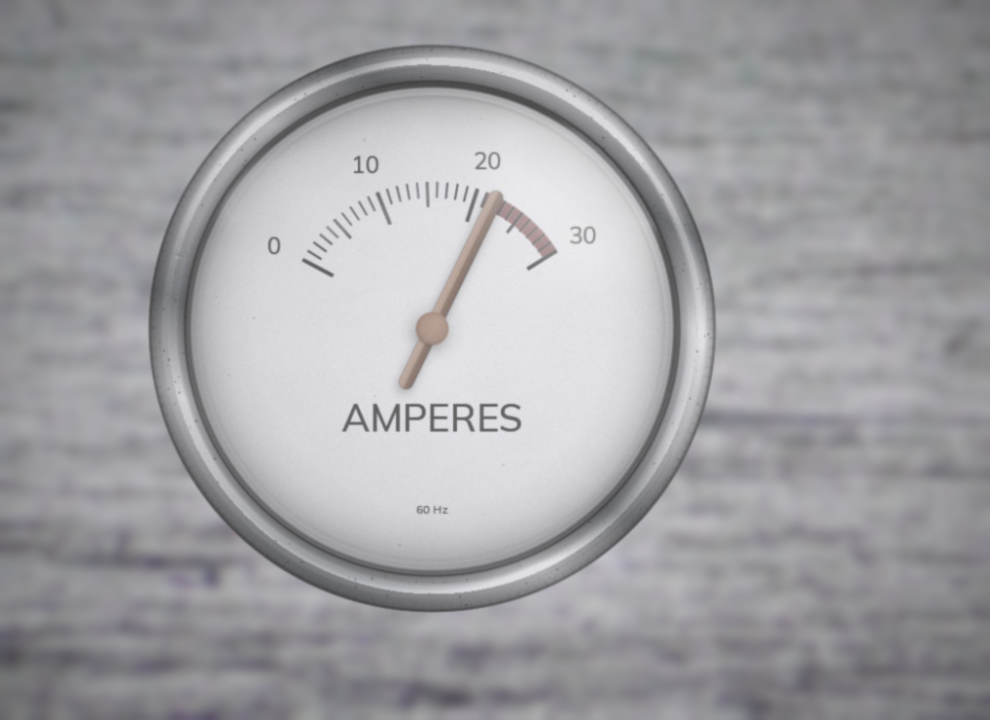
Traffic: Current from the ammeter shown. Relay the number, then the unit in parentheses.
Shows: 22 (A)
